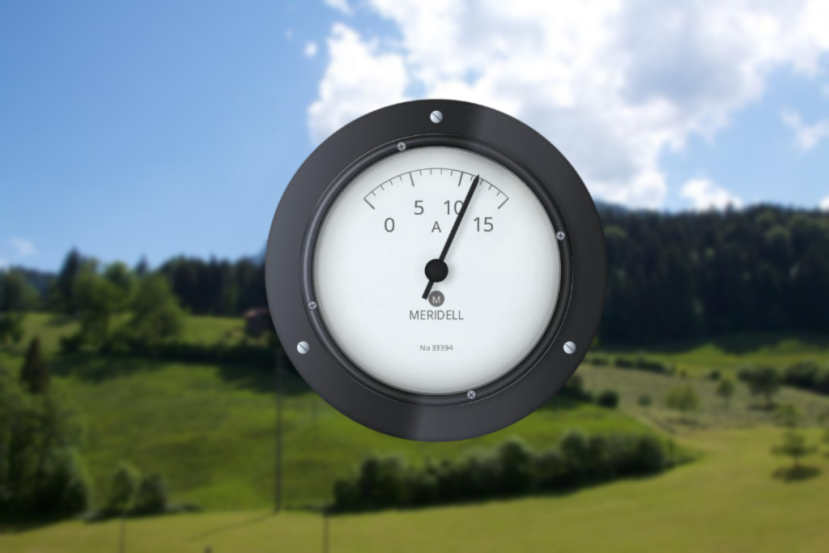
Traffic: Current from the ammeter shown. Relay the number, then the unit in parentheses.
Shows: 11.5 (A)
